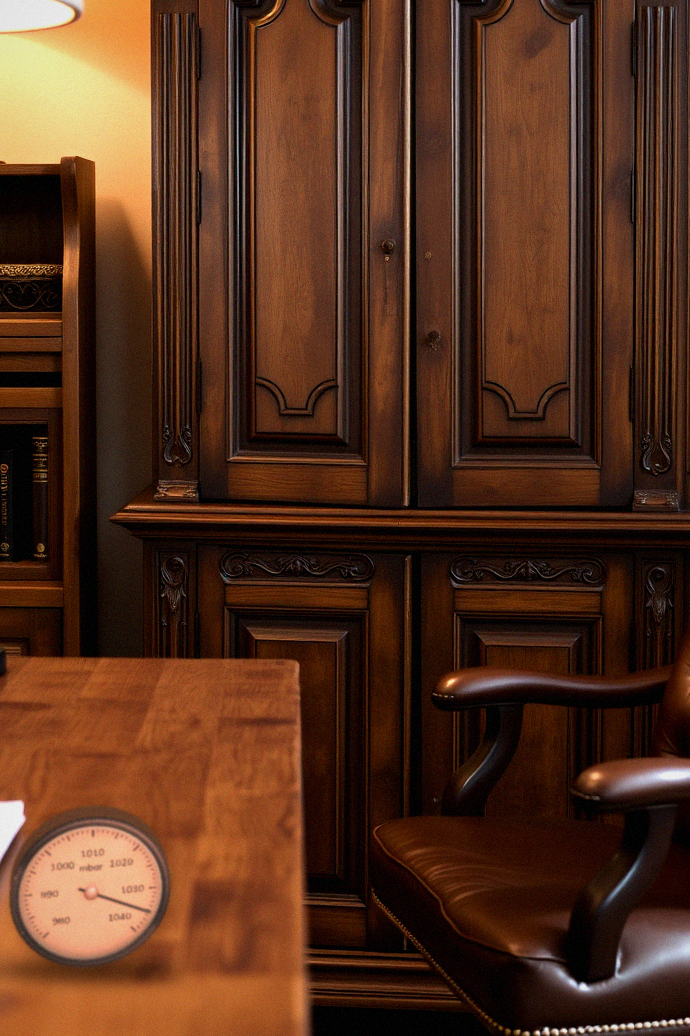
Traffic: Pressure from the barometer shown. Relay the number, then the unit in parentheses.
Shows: 1035 (mbar)
